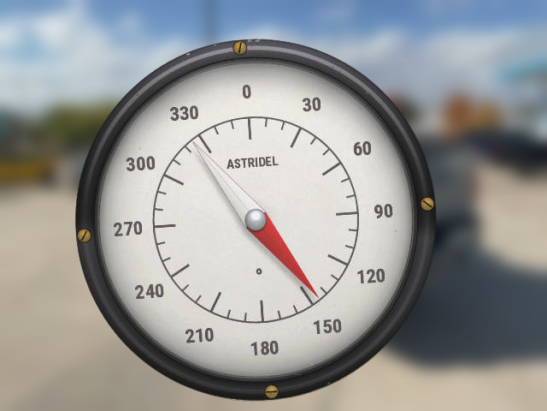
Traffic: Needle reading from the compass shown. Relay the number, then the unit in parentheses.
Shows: 145 (°)
